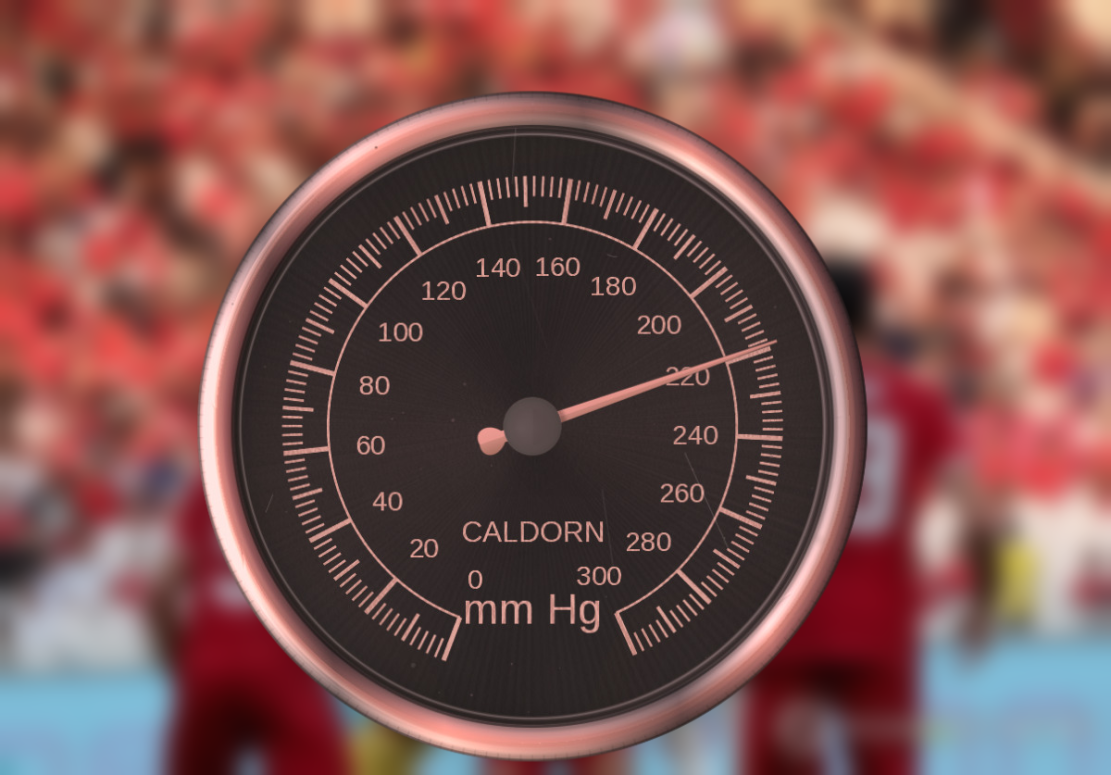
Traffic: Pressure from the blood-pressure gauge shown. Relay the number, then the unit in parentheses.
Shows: 219 (mmHg)
